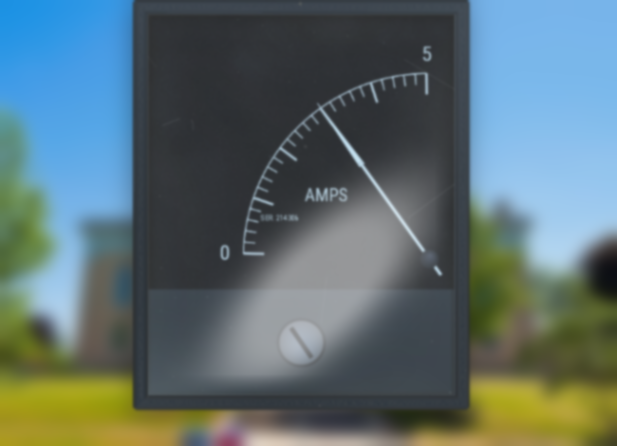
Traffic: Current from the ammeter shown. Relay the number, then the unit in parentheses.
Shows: 3 (A)
